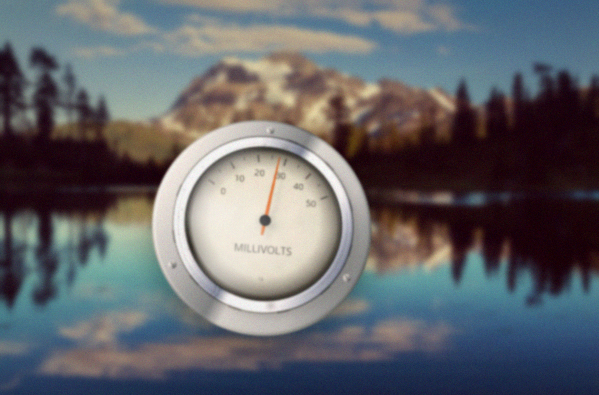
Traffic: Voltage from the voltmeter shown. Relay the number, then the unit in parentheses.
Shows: 27.5 (mV)
